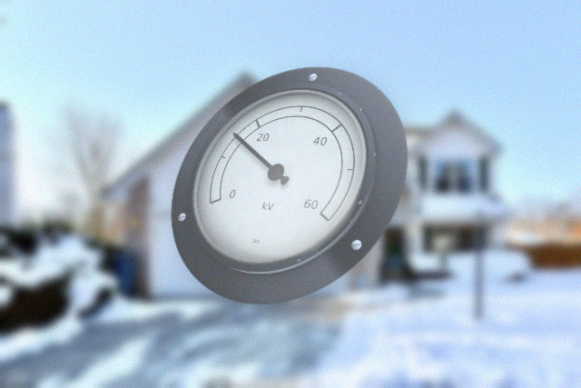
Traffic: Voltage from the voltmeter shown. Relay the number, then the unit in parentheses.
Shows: 15 (kV)
